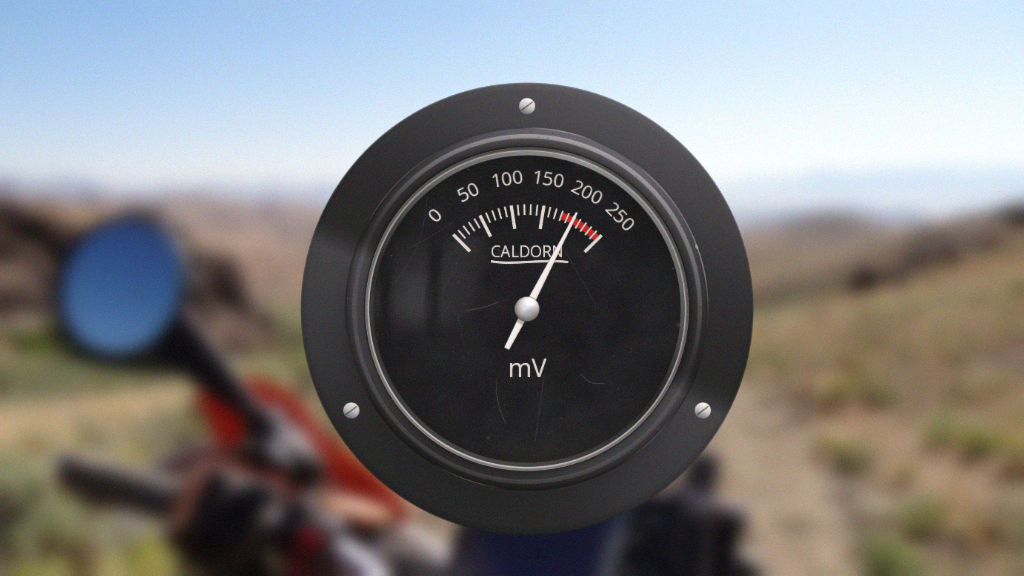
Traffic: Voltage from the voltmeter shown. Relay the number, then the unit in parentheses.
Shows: 200 (mV)
